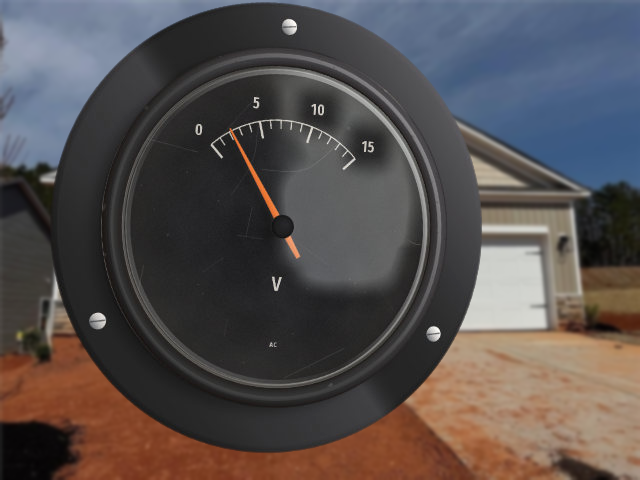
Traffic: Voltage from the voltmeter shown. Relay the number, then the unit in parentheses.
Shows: 2 (V)
